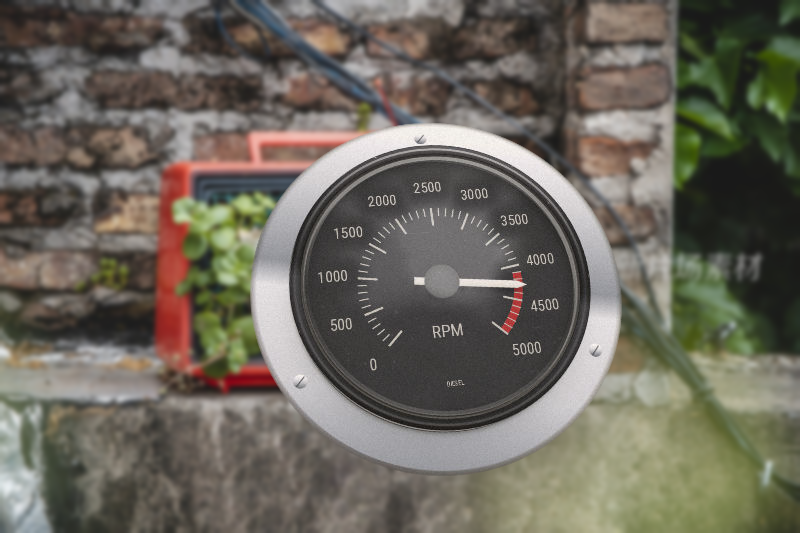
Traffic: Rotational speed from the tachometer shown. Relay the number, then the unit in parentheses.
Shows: 4300 (rpm)
